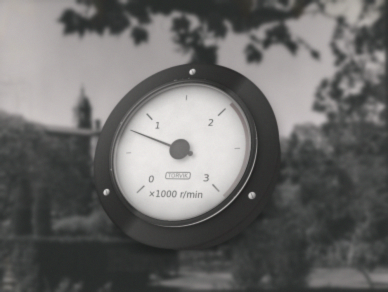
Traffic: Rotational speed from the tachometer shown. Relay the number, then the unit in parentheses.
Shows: 750 (rpm)
